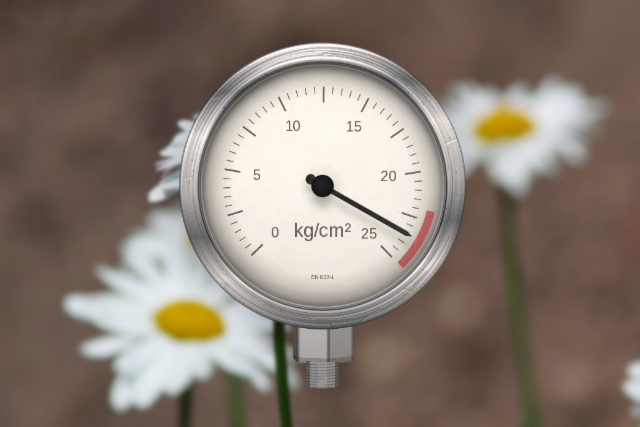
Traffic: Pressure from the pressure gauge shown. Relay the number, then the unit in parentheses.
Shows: 23.5 (kg/cm²)
